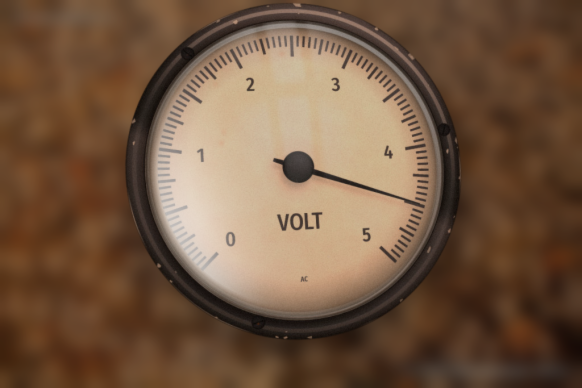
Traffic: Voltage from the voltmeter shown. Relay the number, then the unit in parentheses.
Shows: 4.5 (V)
